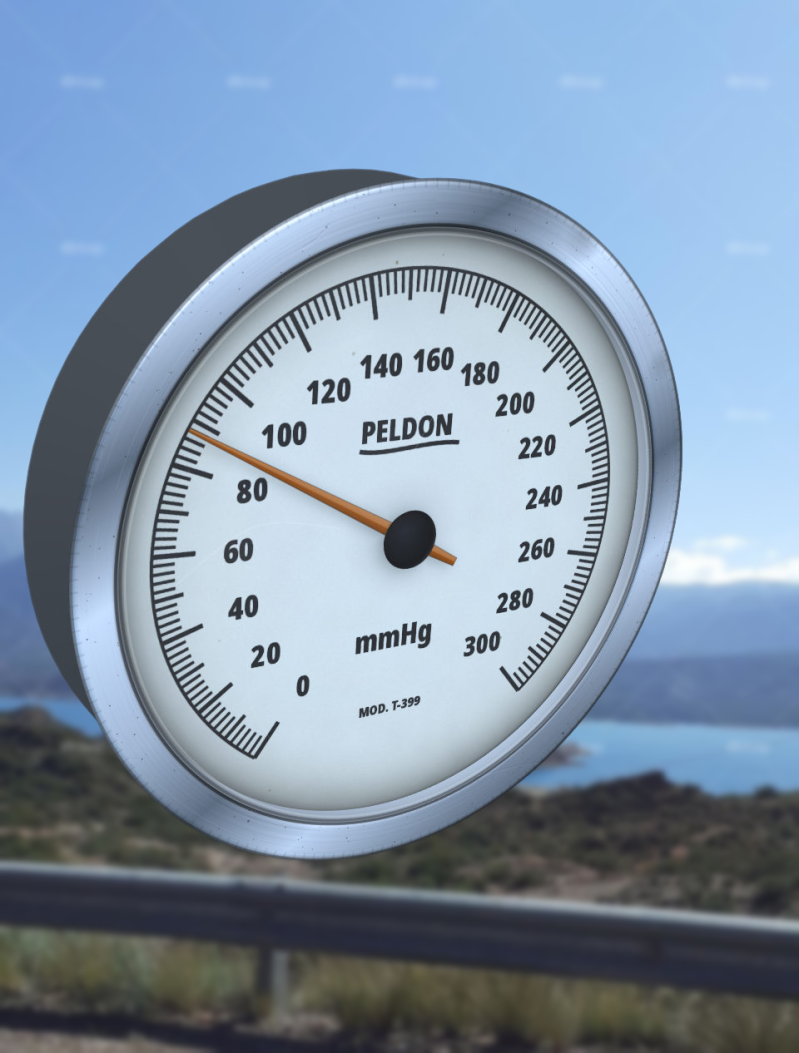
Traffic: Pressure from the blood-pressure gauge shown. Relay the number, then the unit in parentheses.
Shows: 88 (mmHg)
